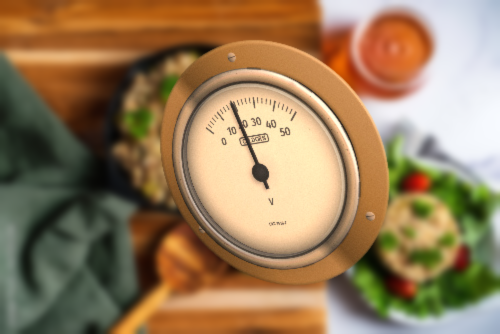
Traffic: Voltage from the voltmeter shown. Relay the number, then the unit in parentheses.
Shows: 20 (V)
